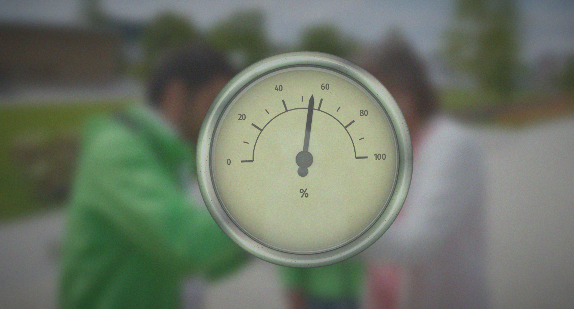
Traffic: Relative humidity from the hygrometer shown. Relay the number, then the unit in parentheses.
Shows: 55 (%)
